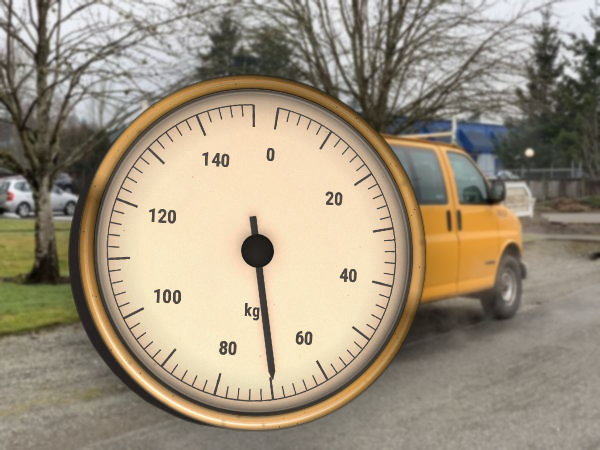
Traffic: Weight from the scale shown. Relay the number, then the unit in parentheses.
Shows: 70 (kg)
